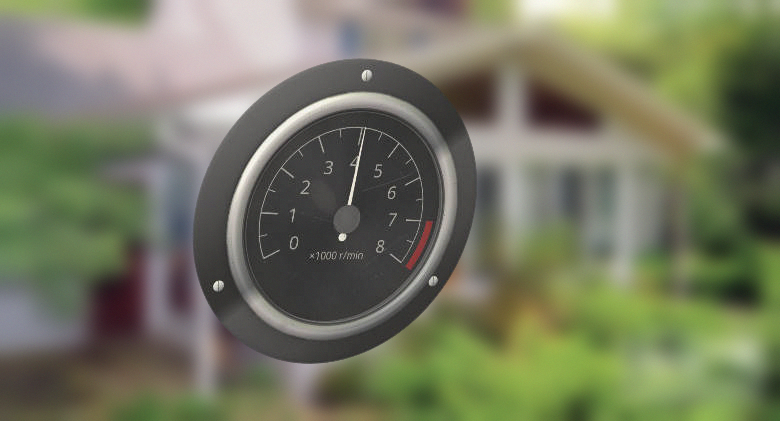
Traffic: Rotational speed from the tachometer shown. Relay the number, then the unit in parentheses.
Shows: 4000 (rpm)
